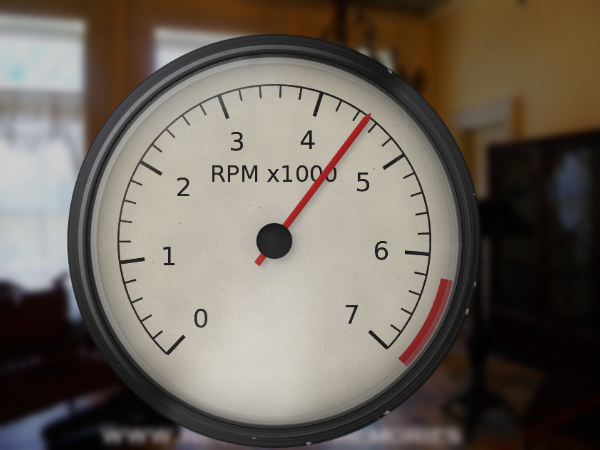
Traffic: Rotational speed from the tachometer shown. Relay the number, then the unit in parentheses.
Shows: 4500 (rpm)
